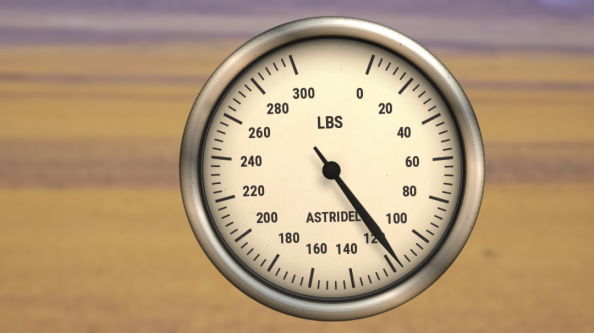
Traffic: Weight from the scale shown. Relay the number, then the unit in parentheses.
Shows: 116 (lb)
